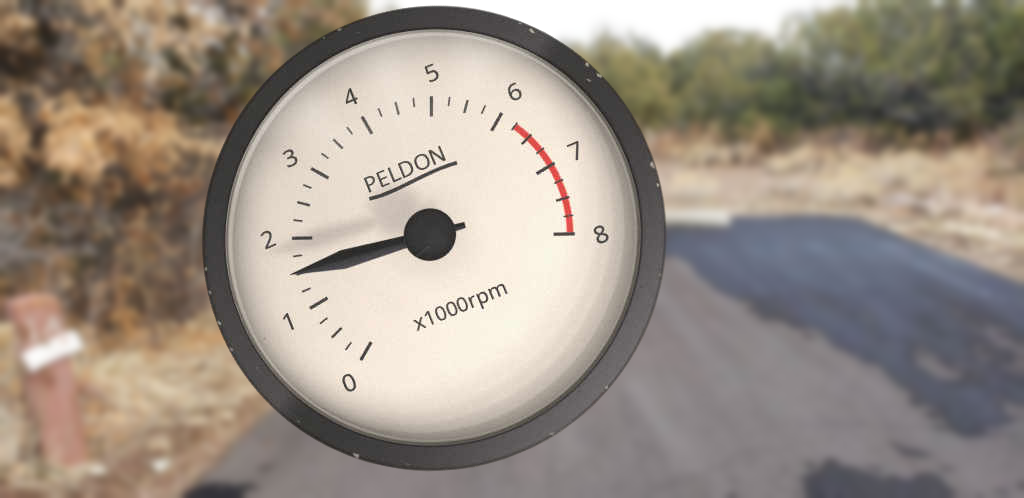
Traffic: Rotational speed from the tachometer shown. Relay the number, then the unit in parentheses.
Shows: 1500 (rpm)
